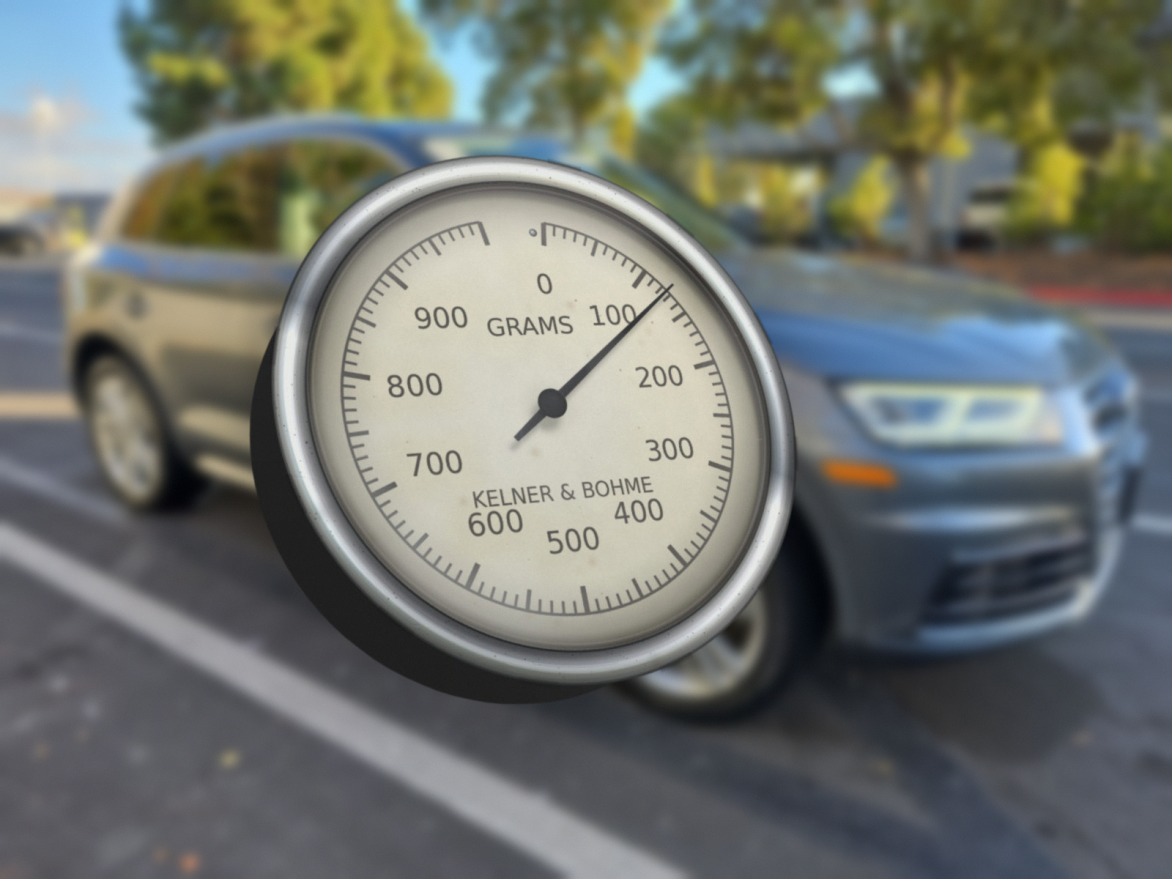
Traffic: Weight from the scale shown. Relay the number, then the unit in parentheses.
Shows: 125 (g)
